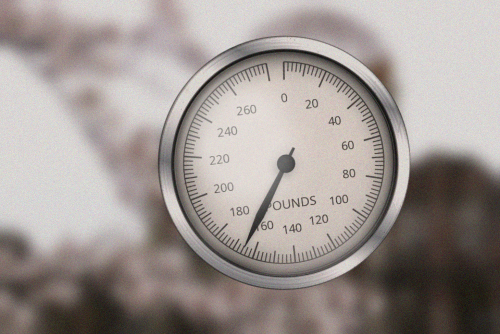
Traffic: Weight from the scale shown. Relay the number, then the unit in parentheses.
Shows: 166 (lb)
